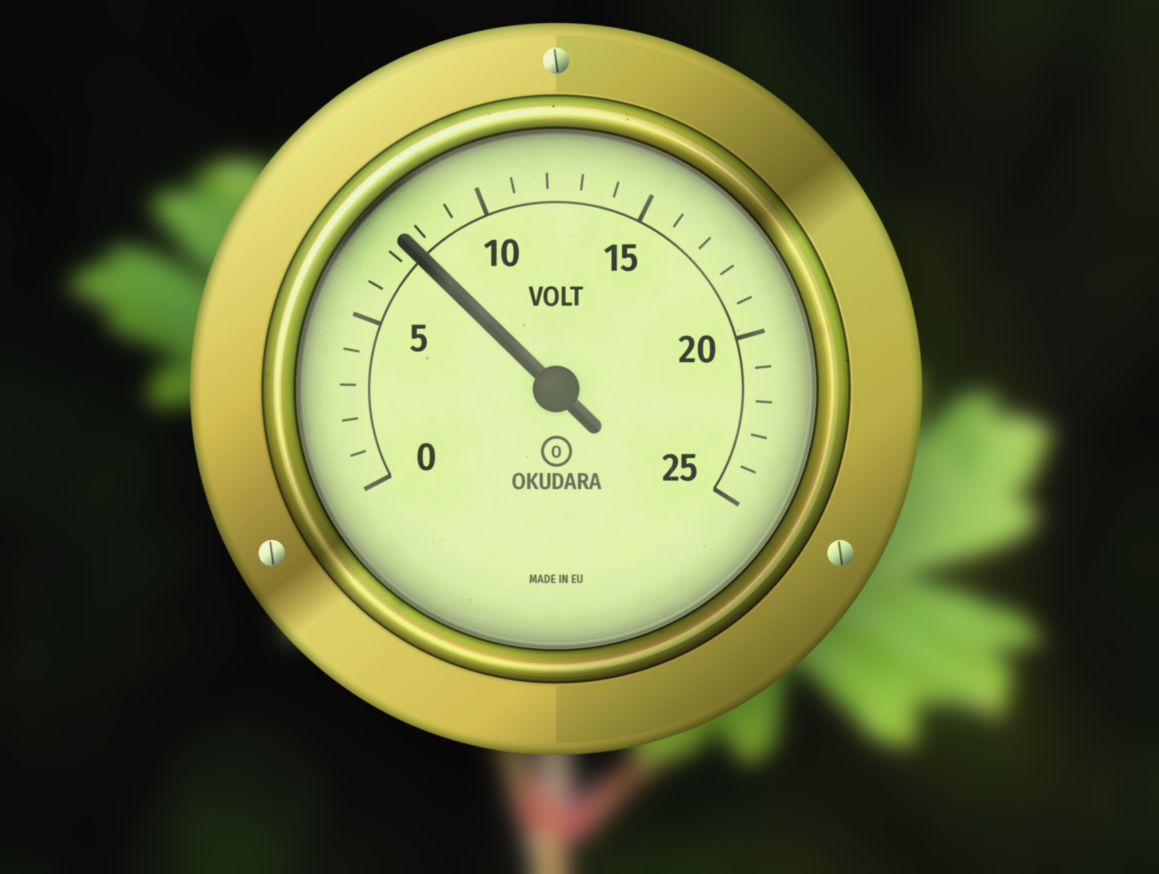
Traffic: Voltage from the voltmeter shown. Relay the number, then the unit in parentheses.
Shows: 7.5 (V)
